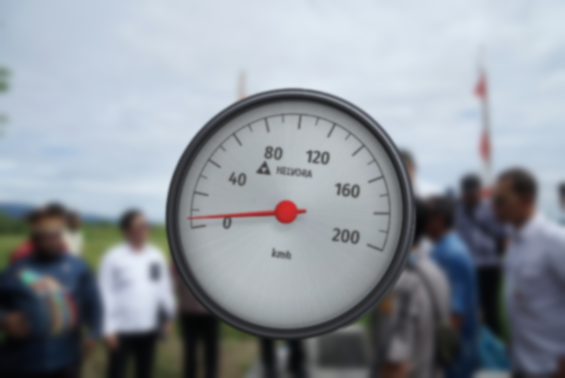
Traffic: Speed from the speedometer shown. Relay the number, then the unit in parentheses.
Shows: 5 (km/h)
